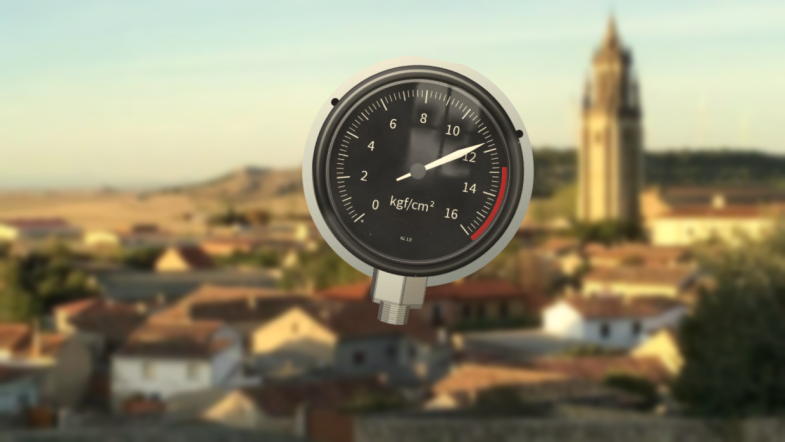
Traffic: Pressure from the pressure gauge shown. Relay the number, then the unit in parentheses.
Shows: 11.6 (kg/cm²)
